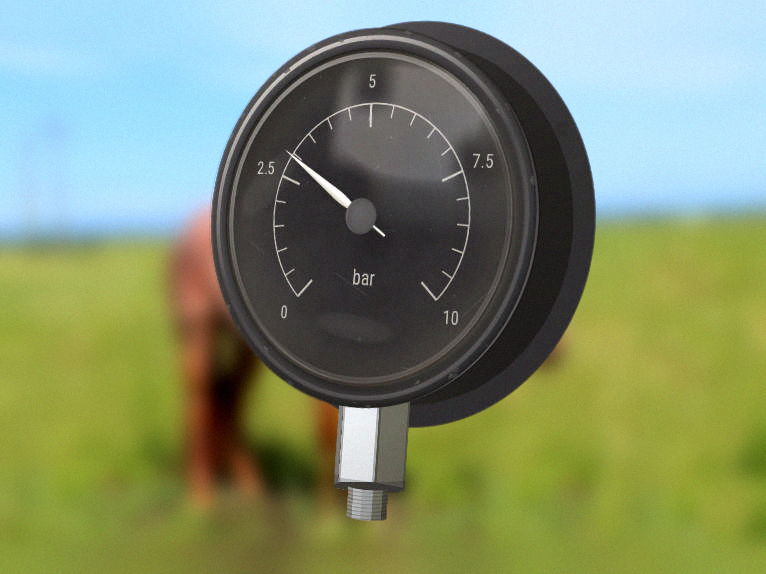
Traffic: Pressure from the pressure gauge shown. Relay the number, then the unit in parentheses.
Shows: 3 (bar)
